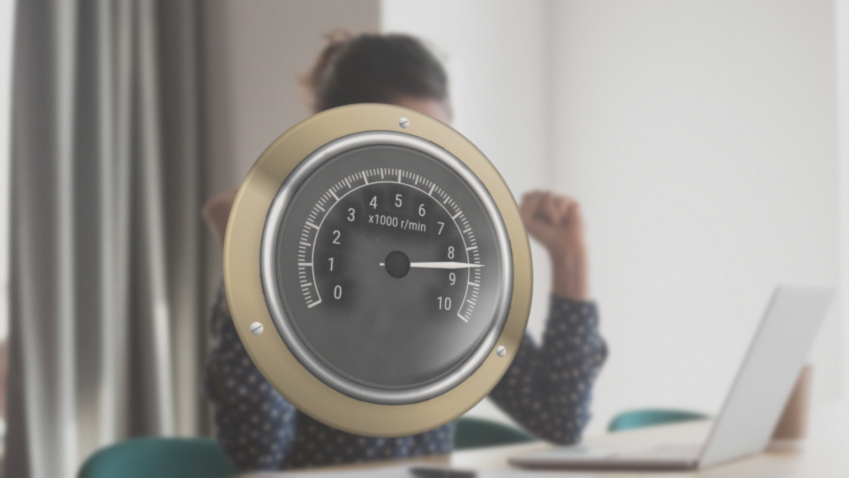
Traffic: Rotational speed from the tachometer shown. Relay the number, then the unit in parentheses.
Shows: 8500 (rpm)
